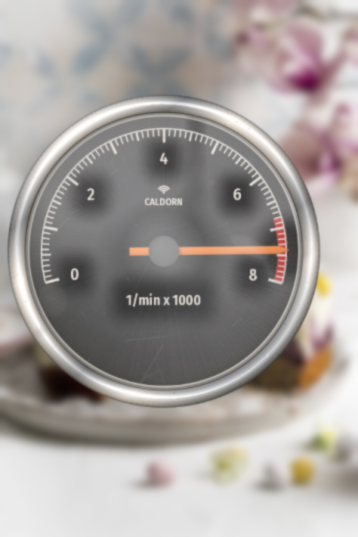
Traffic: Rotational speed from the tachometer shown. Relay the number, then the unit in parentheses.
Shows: 7400 (rpm)
